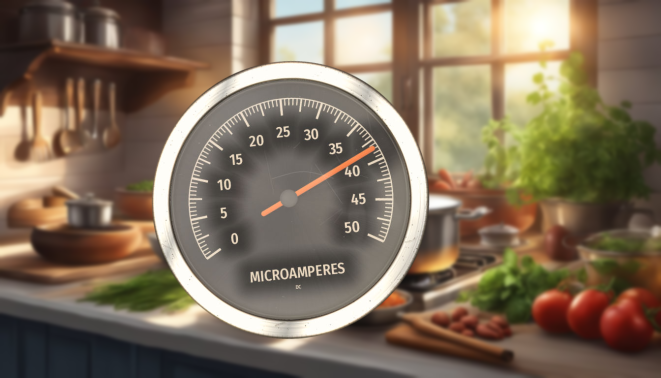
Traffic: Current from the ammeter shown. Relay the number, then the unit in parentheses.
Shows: 38.5 (µA)
